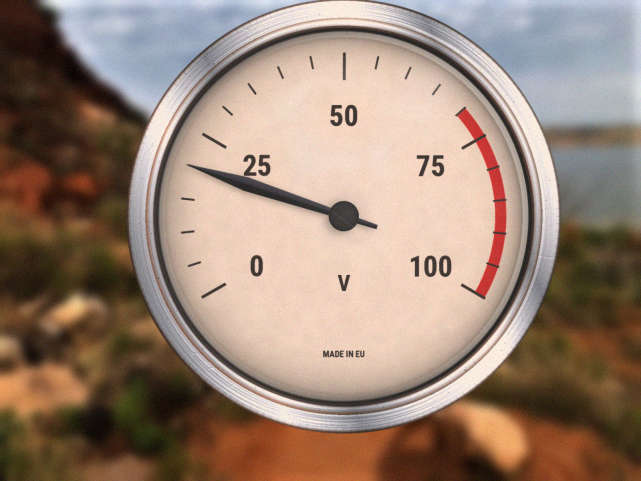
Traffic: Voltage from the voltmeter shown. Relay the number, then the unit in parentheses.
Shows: 20 (V)
